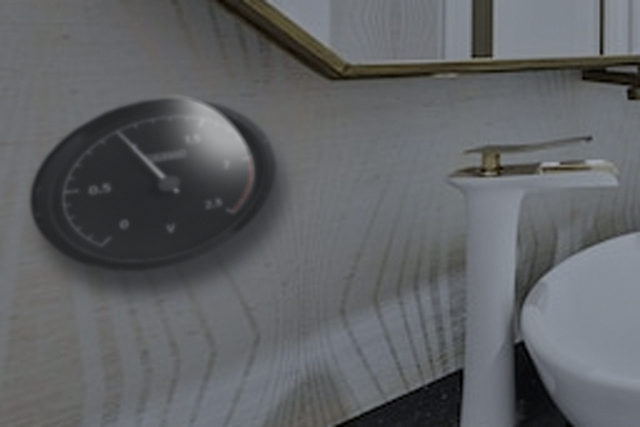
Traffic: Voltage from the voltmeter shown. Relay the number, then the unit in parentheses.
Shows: 1 (V)
